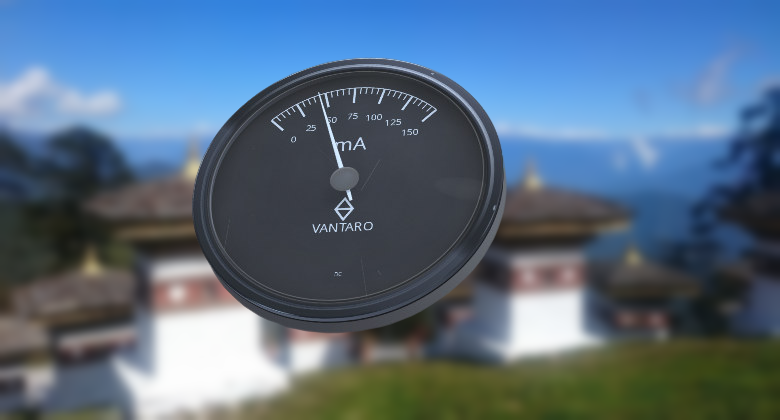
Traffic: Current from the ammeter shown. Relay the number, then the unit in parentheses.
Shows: 45 (mA)
